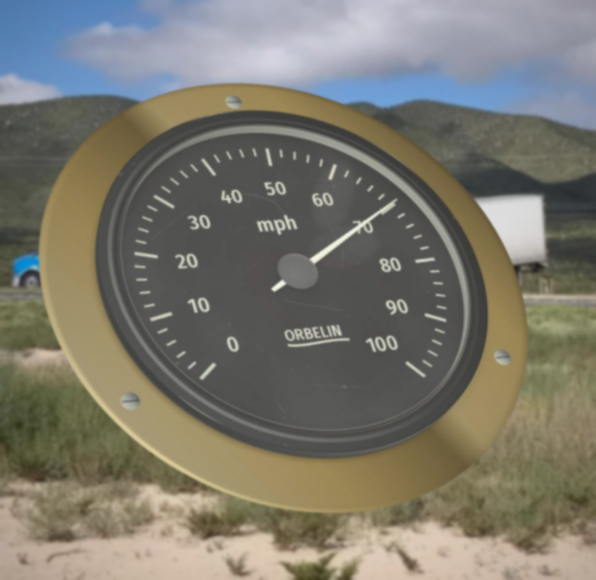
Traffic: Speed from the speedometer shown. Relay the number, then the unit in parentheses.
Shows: 70 (mph)
